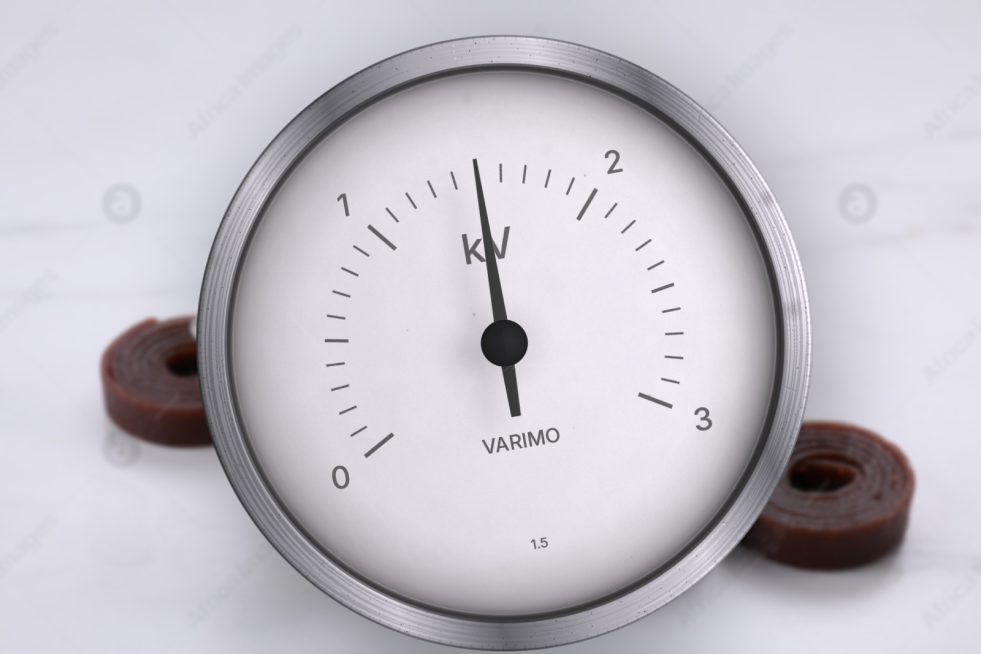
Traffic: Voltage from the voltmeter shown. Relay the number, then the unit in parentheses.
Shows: 1.5 (kV)
